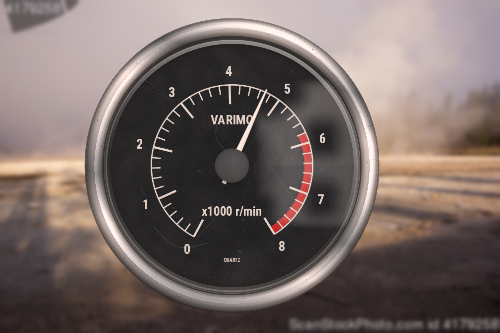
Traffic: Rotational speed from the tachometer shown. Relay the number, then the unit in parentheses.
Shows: 4700 (rpm)
